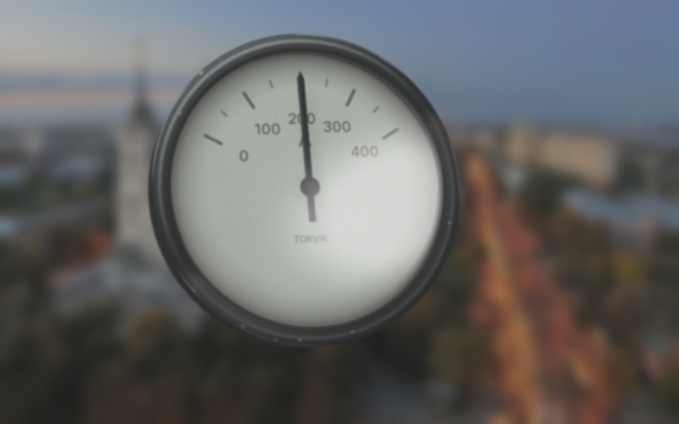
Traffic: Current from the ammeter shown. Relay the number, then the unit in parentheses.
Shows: 200 (A)
